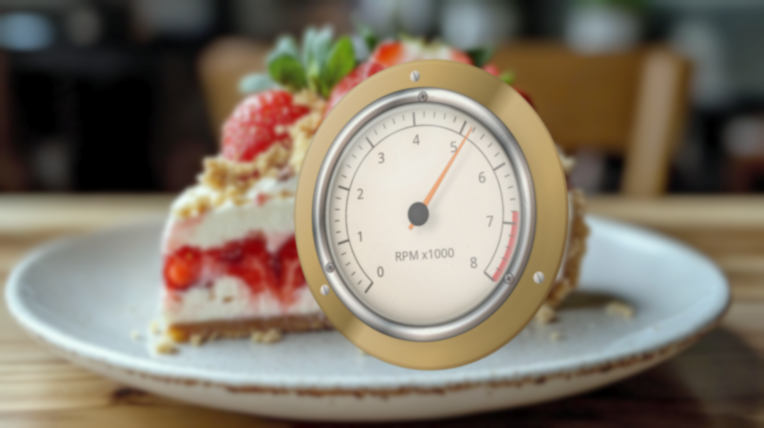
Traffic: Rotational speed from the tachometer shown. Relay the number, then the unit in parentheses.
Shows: 5200 (rpm)
